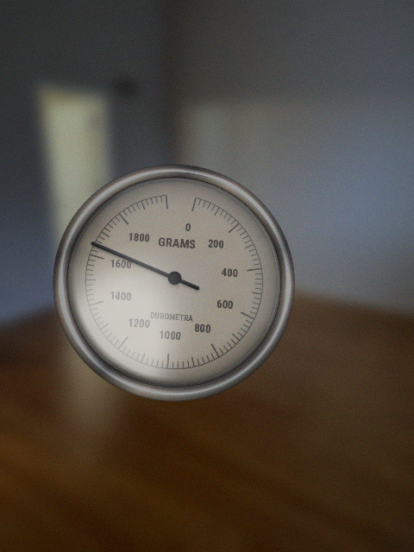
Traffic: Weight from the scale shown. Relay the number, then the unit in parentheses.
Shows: 1640 (g)
